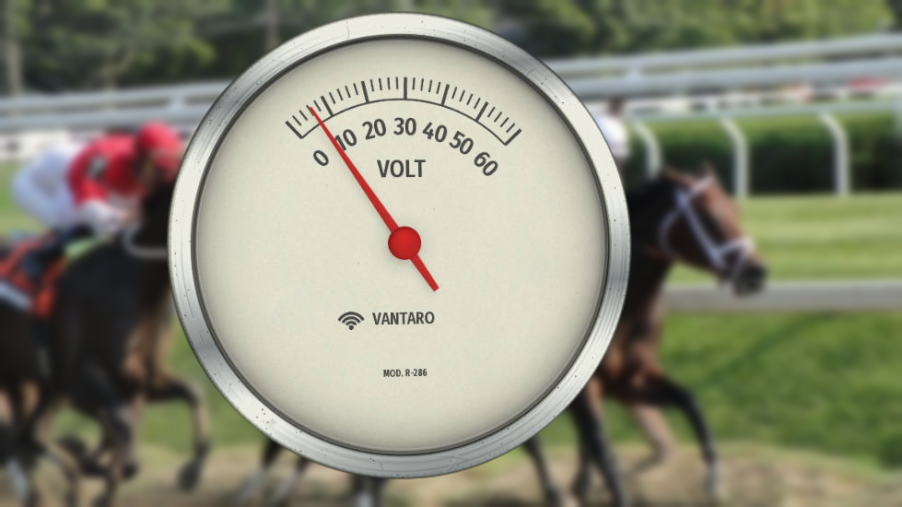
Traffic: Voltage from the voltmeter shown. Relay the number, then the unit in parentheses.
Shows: 6 (V)
